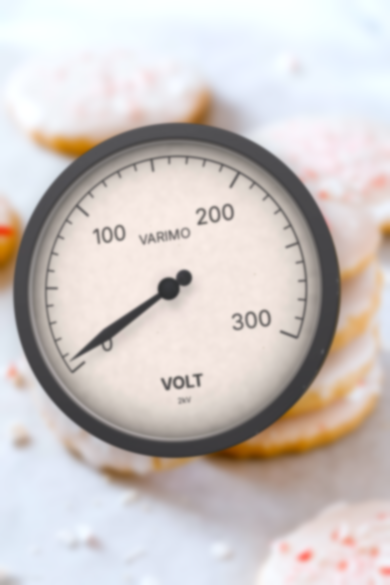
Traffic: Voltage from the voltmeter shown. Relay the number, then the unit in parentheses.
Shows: 5 (V)
